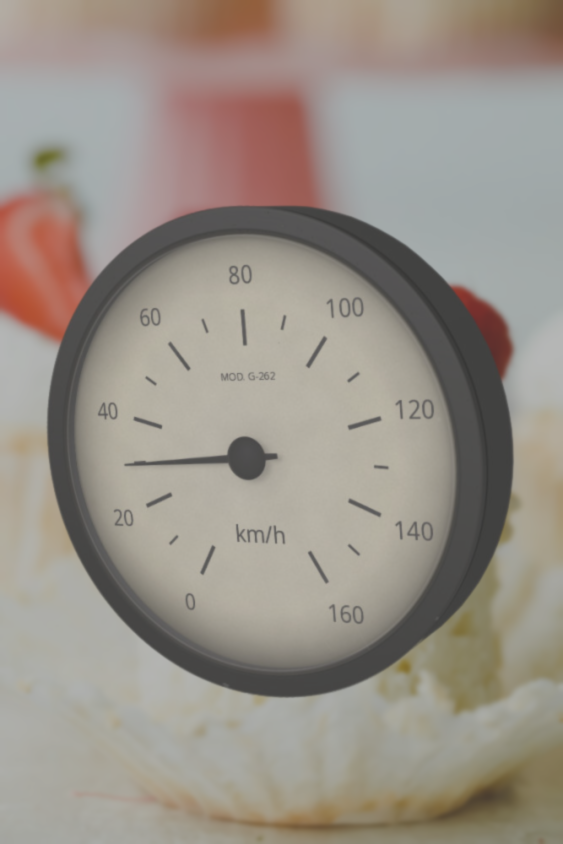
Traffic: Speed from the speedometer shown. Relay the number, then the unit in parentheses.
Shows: 30 (km/h)
